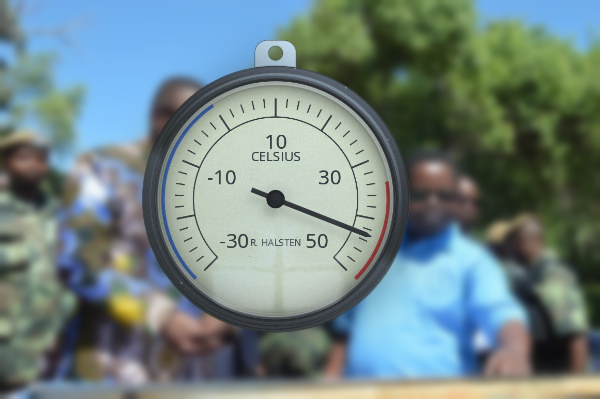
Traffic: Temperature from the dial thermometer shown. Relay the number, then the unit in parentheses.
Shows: 43 (°C)
